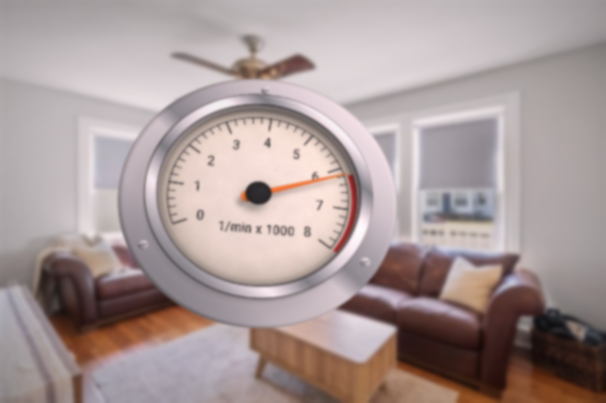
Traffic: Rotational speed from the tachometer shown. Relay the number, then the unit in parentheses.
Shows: 6200 (rpm)
